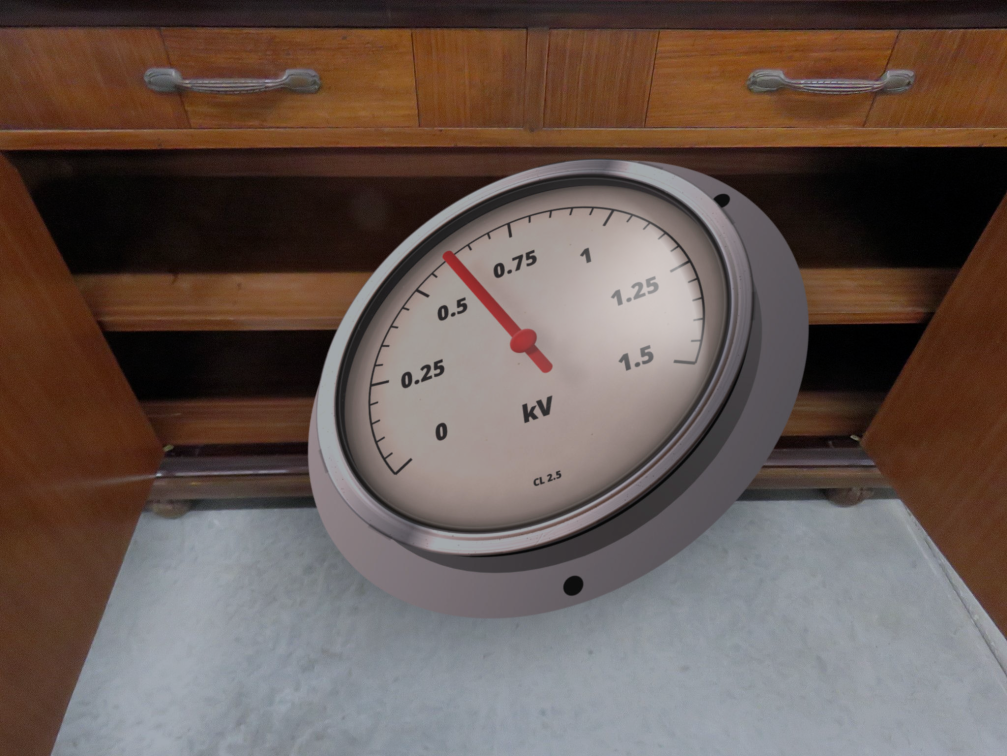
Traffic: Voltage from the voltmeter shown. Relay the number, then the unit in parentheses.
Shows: 0.6 (kV)
